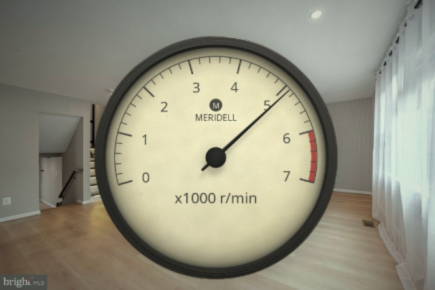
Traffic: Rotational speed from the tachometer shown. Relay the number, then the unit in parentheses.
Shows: 5100 (rpm)
